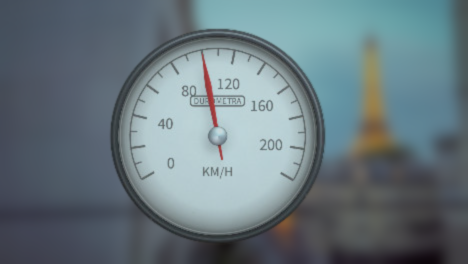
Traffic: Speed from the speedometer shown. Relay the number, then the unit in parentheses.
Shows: 100 (km/h)
